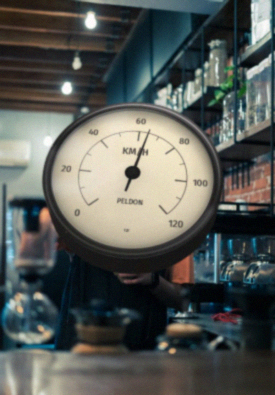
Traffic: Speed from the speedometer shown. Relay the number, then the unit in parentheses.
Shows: 65 (km/h)
